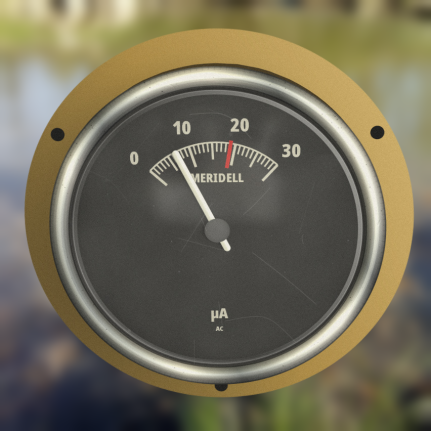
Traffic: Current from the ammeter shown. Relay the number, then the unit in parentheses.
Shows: 7 (µA)
